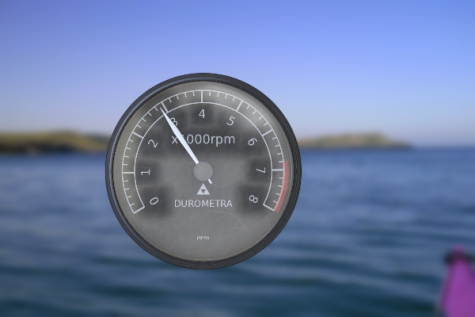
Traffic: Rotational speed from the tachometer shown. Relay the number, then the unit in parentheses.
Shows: 2900 (rpm)
